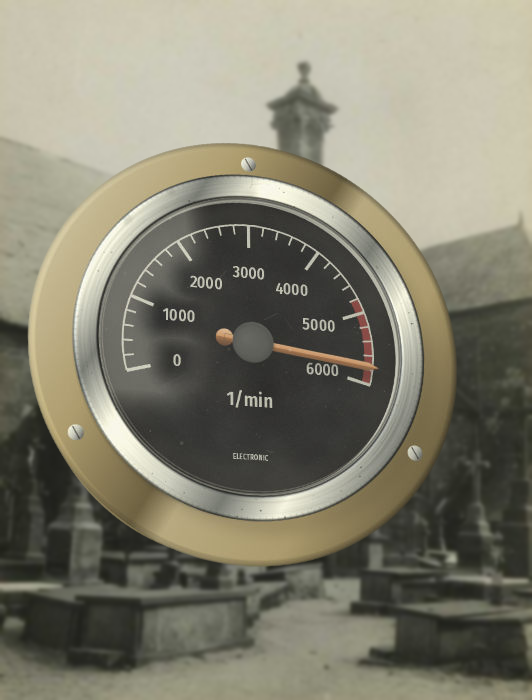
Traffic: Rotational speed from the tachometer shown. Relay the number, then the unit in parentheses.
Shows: 5800 (rpm)
